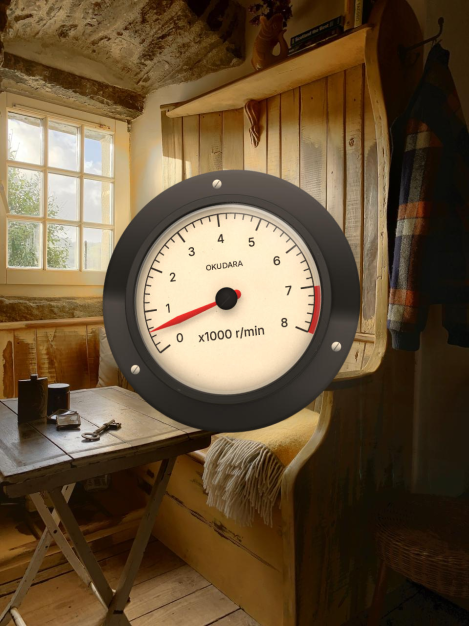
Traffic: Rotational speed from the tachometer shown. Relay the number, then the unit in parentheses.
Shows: 500 (rpm)
